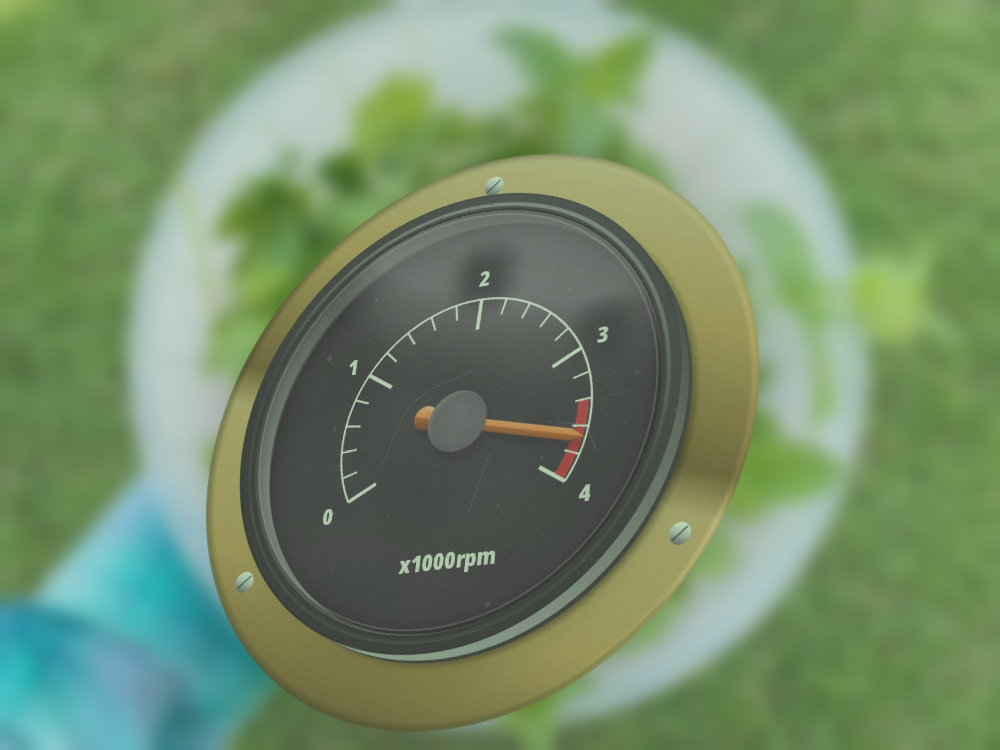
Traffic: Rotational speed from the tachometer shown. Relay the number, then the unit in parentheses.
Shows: 3700 (rpm)
